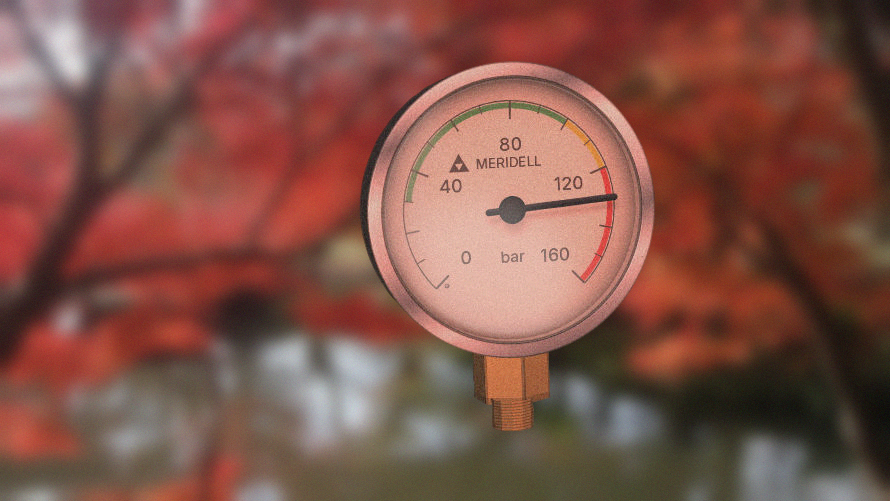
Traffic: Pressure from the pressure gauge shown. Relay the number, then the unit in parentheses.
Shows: 130 (bar)
